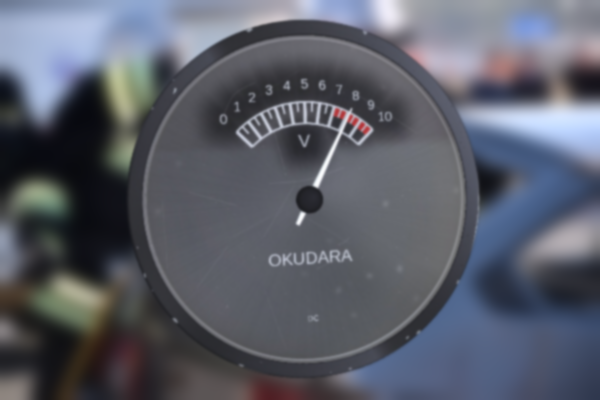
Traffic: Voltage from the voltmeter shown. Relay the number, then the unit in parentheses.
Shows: 8 (V)
